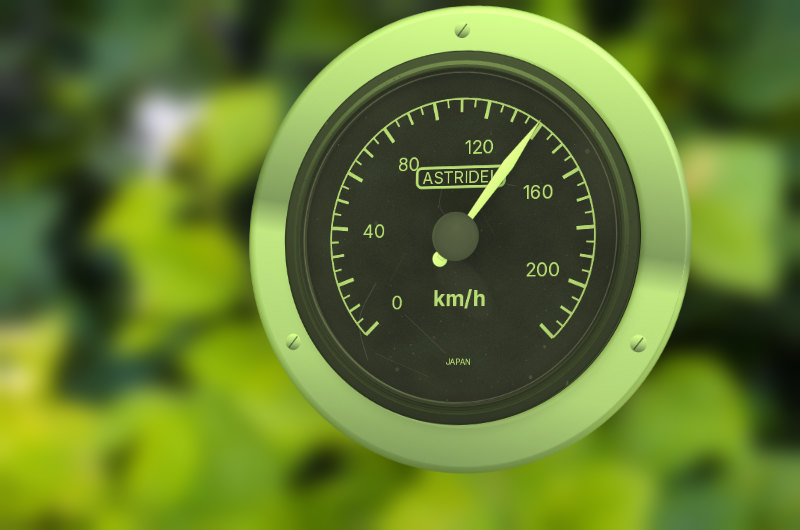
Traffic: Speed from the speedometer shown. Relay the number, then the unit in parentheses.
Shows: 140 (km/h)
